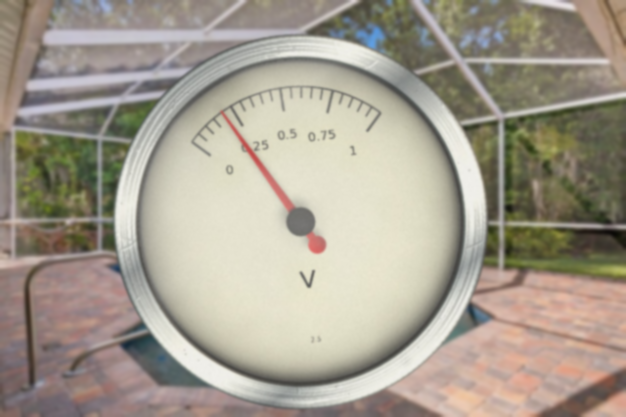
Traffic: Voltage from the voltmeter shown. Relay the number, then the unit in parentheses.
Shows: 0.2 (V)
